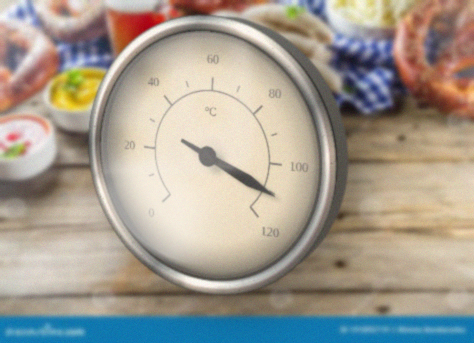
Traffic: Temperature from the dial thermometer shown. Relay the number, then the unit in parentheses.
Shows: 110 (°C)
